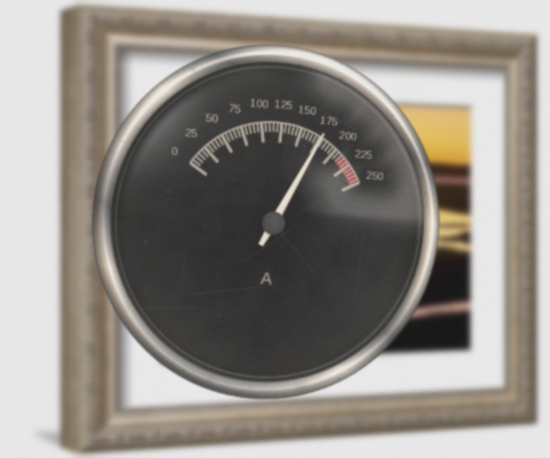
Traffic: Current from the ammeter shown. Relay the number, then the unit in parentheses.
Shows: 175 (A)
